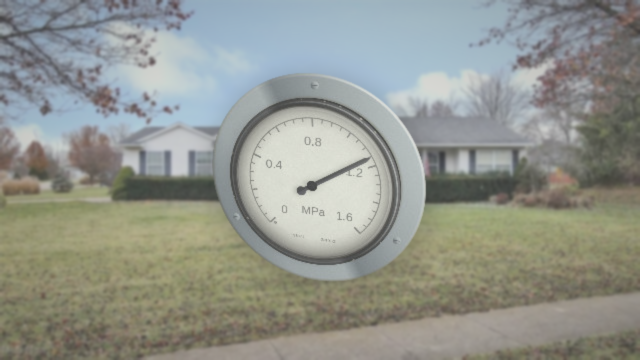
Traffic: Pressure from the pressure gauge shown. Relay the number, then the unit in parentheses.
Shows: 1.15 (MPa)
